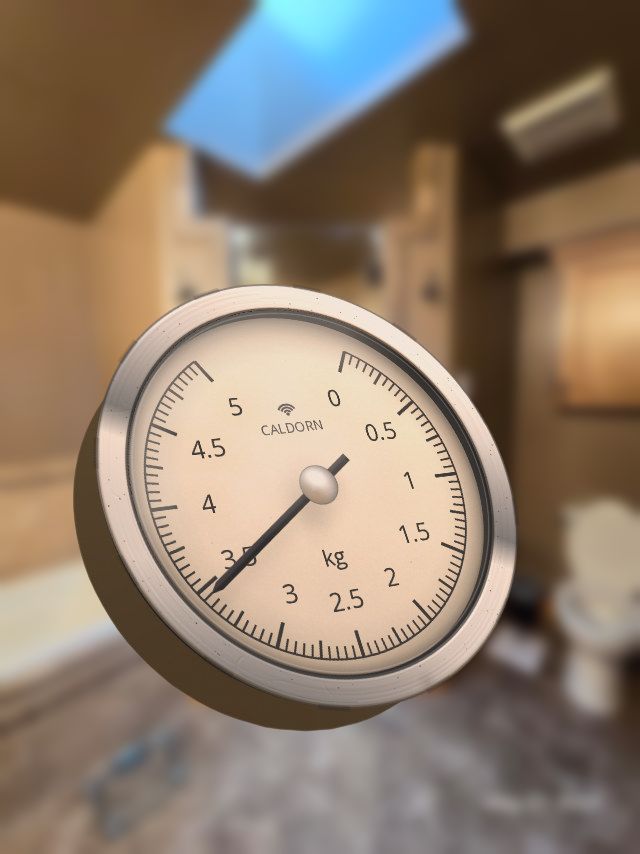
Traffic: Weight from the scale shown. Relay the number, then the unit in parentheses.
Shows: 3.45 (kg)
